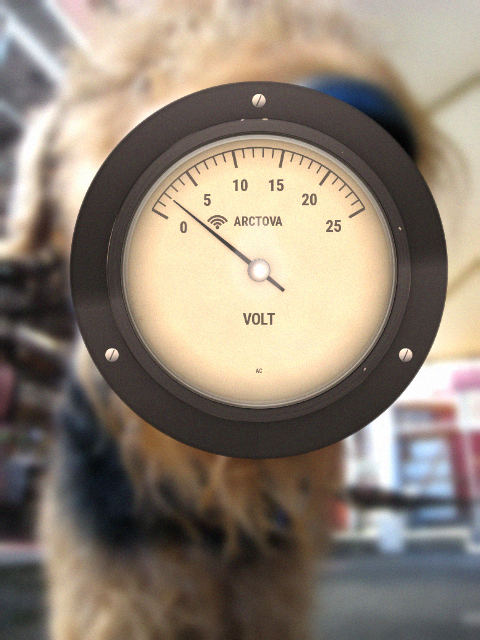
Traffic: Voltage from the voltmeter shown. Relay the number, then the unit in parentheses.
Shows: 2 (V)
